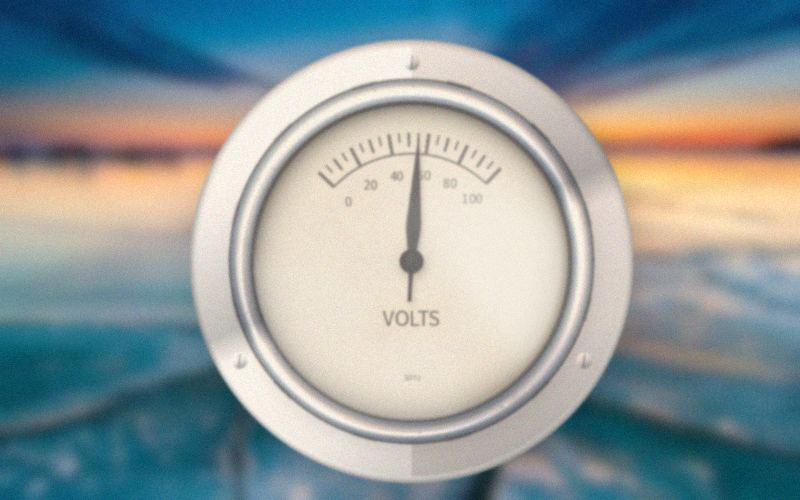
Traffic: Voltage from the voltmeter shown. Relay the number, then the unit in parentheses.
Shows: 55 (V)
